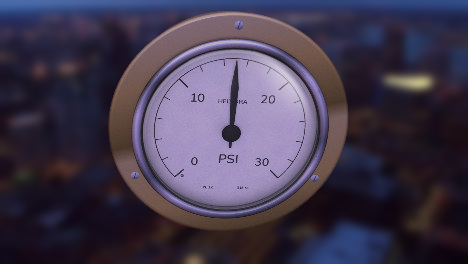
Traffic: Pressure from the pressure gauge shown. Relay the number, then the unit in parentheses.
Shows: 15 (psi)
